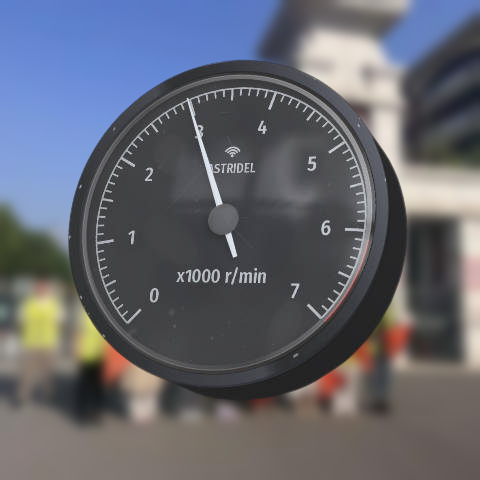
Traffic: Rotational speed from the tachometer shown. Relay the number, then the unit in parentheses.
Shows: 3000 (rpm)
